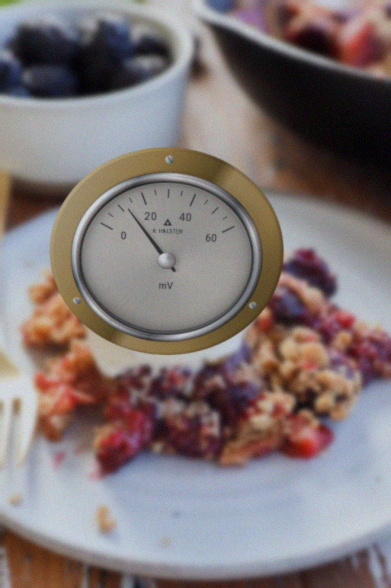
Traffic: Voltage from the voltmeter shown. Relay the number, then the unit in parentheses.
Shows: 12.5 (mV)
